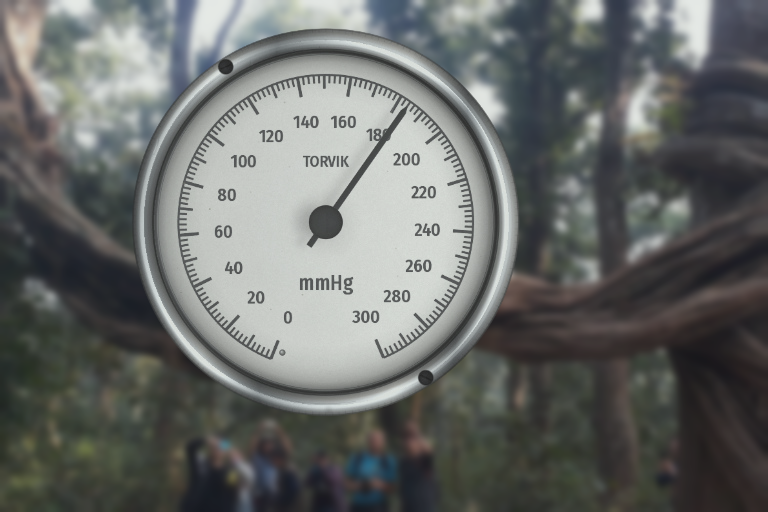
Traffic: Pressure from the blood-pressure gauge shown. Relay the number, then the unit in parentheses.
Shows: 184 (mmHg)
